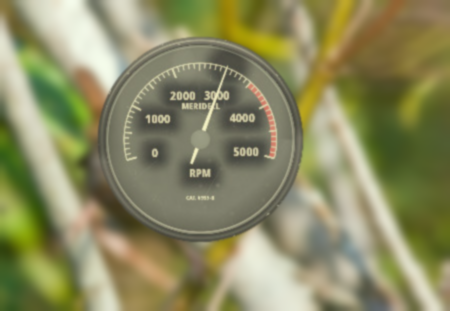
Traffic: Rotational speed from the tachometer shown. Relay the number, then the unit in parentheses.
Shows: 3000 (rpm)
